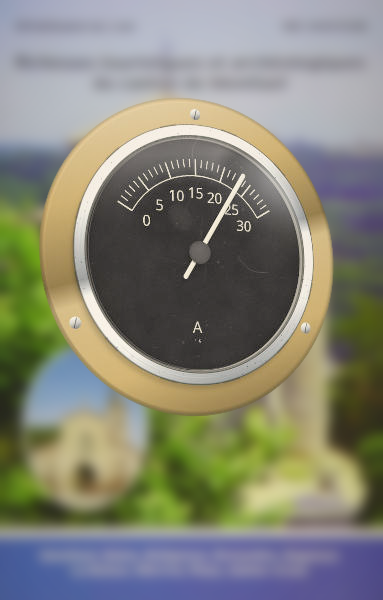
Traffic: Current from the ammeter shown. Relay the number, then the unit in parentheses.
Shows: 23 (A)
